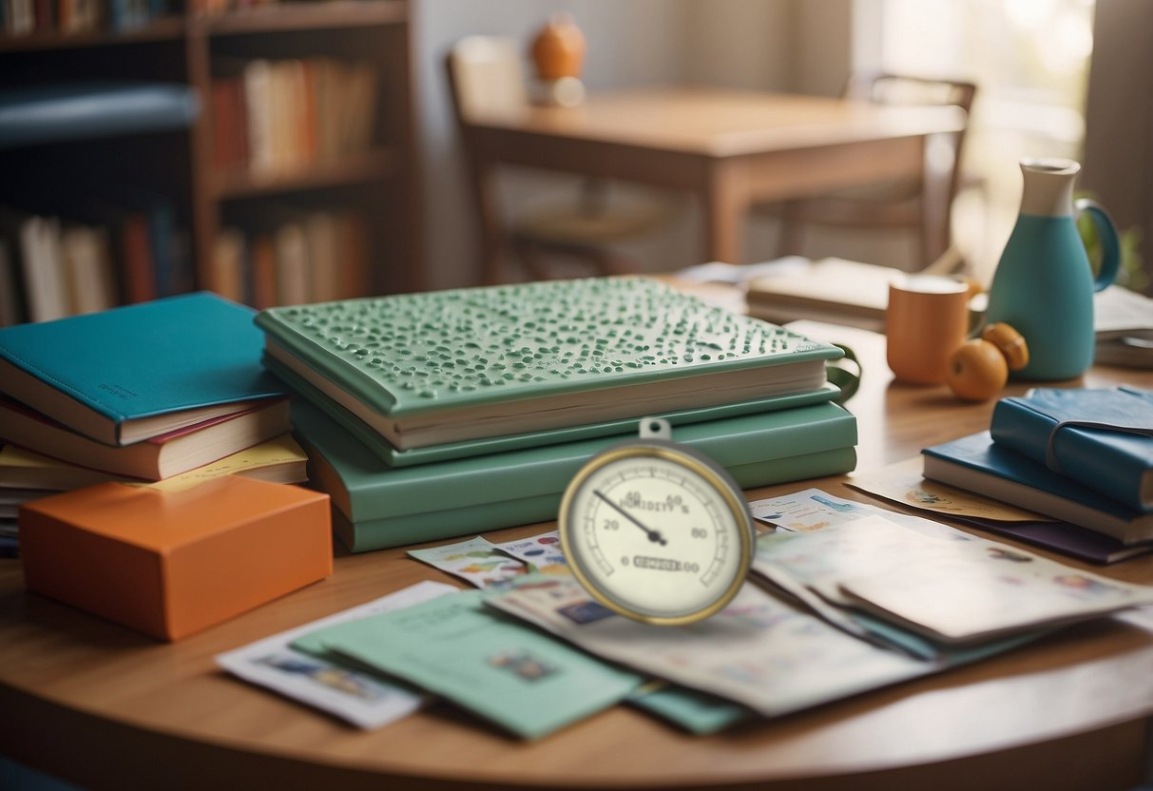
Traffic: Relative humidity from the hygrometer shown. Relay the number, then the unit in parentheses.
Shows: 30 (%)
